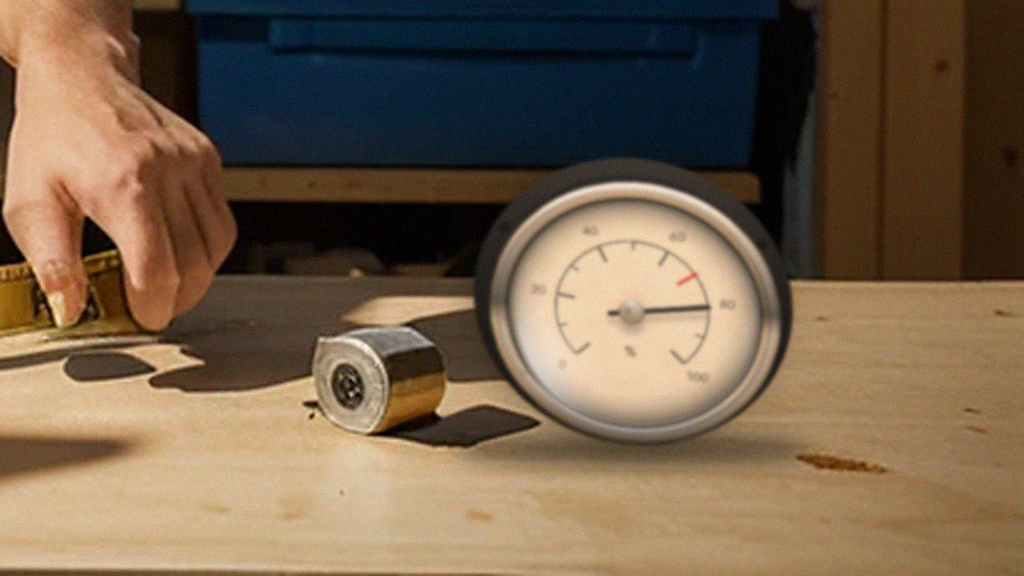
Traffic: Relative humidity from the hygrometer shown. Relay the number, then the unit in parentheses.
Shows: 80 (%)
